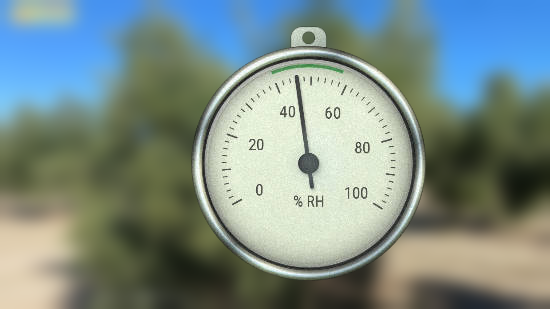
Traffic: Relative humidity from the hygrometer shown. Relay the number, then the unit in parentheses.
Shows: 46 (%)
